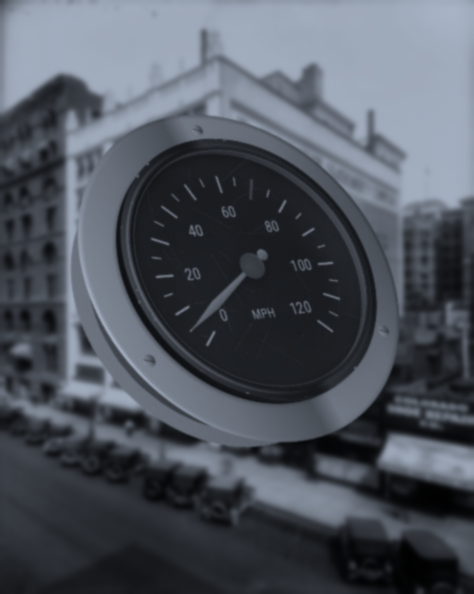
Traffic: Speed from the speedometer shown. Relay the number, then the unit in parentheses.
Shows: 5 (mph)
